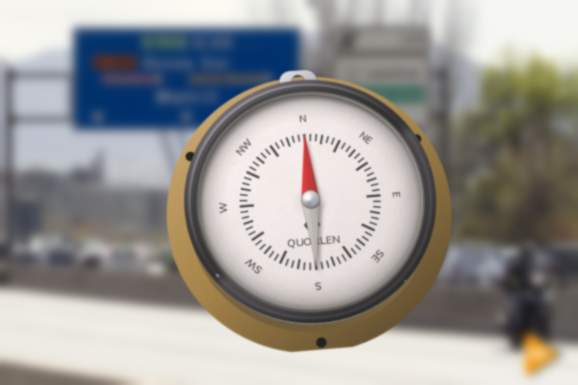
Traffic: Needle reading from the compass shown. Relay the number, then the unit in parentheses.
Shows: 0 (°)
